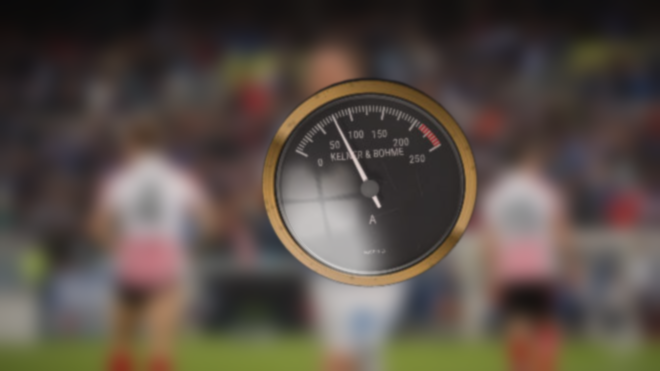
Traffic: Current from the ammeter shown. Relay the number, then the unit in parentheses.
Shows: 75 (A)
